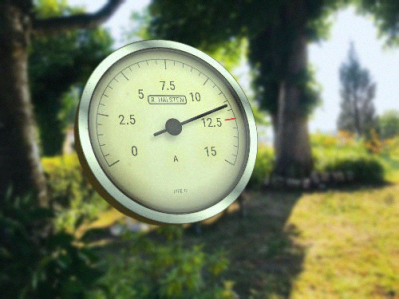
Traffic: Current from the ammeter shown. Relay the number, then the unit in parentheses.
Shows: 11.75 (A)
